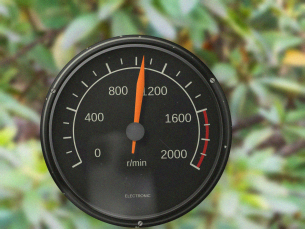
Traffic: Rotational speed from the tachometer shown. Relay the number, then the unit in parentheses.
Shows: 1050 (rpm)
